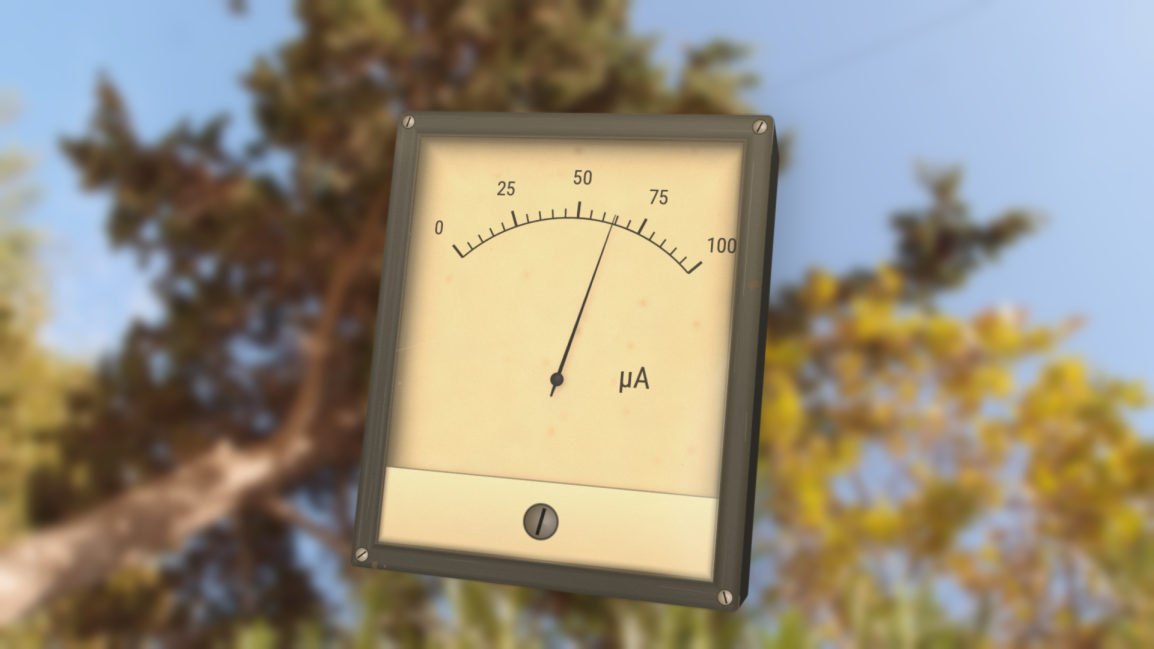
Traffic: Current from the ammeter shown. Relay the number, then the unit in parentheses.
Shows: 65 (µA)
